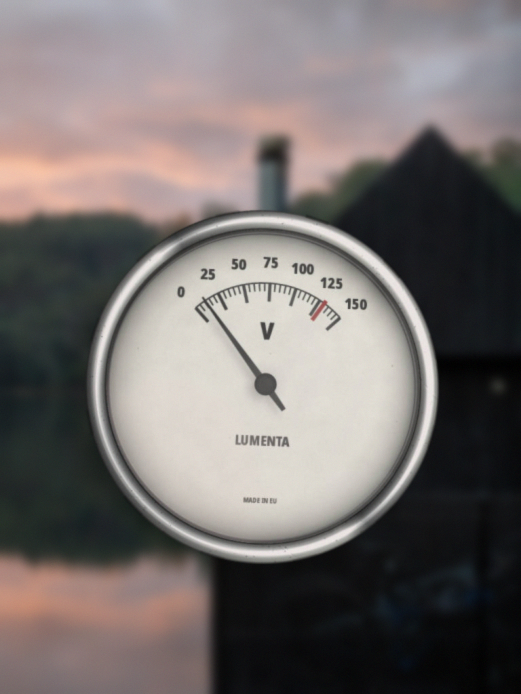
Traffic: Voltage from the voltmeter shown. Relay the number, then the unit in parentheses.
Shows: 10 (V)
